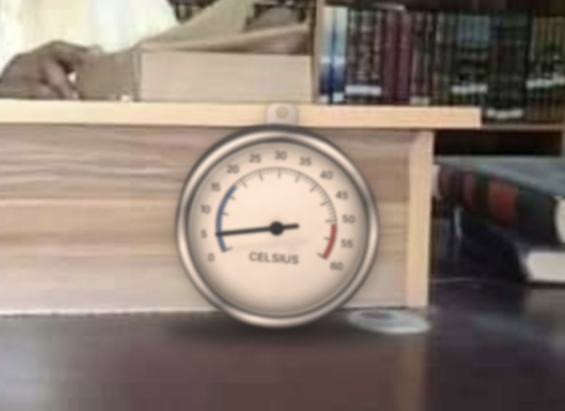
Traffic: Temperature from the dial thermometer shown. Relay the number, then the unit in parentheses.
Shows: 5 (°C)
